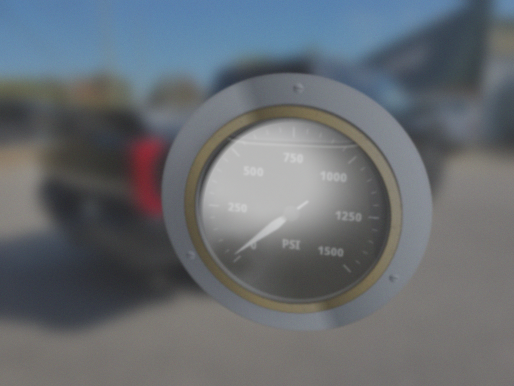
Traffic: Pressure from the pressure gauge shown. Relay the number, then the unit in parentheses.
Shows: 25 (psi)
